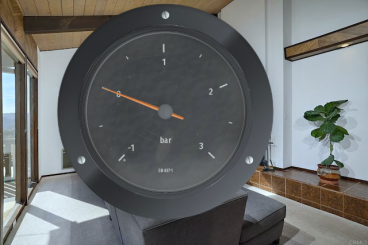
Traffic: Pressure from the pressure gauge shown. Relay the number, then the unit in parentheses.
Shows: 0 (bar)
